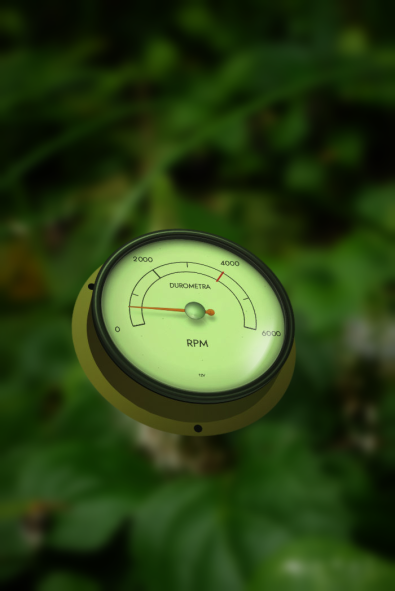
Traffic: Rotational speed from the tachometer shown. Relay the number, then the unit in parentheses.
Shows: 500 (rpm)
